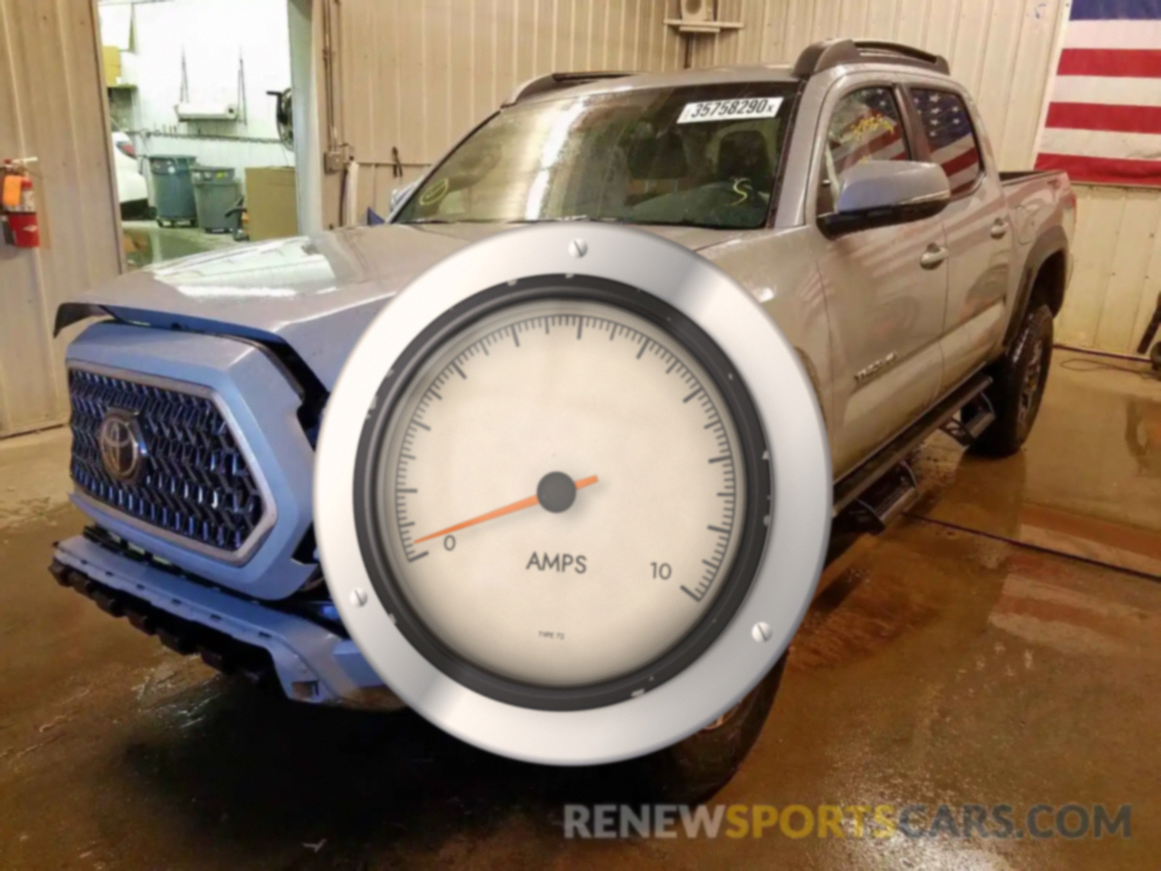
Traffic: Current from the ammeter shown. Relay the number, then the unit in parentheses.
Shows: 0.2 (A)
